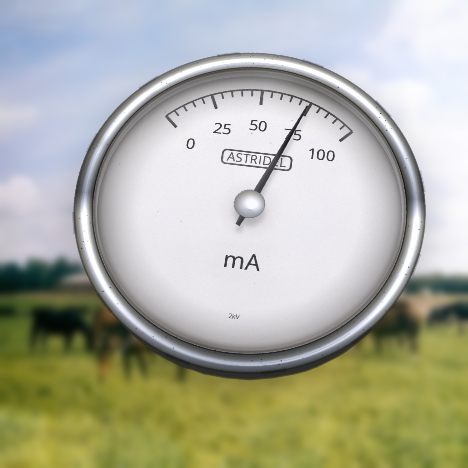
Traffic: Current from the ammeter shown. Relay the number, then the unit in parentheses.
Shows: 75 (mA)
